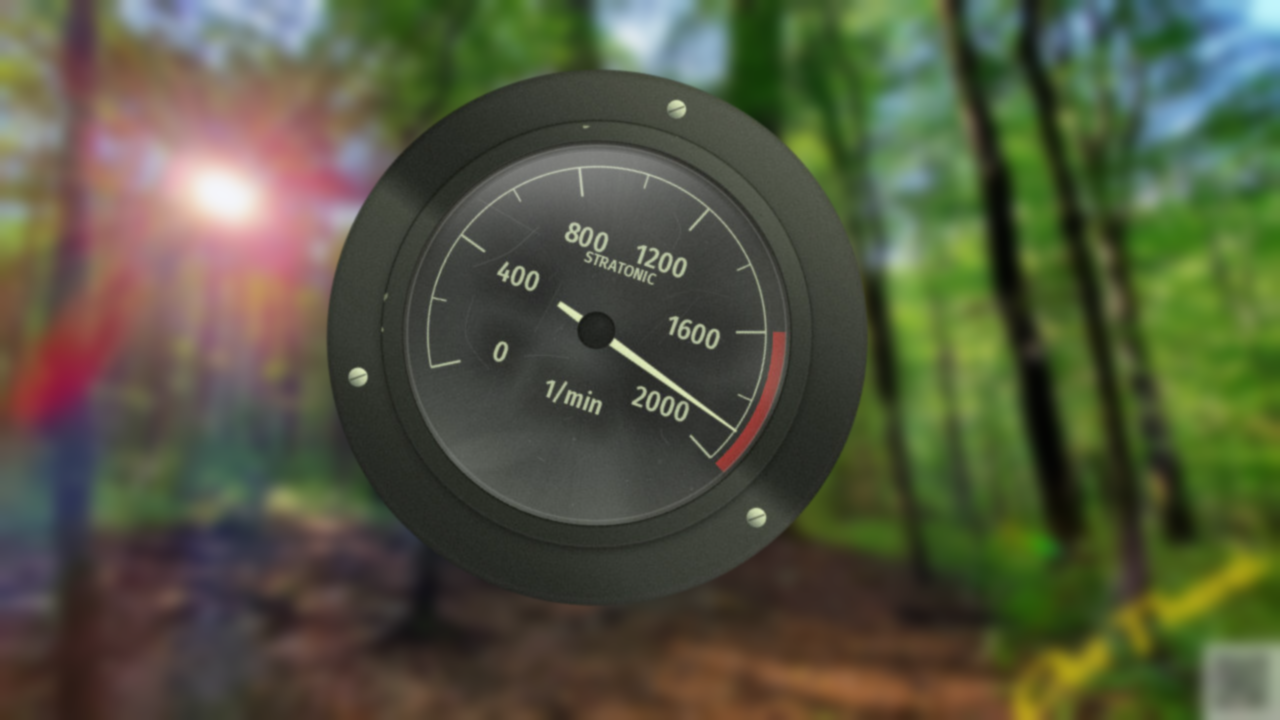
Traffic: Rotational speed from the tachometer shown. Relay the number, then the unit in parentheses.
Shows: 1900 (rpm)
